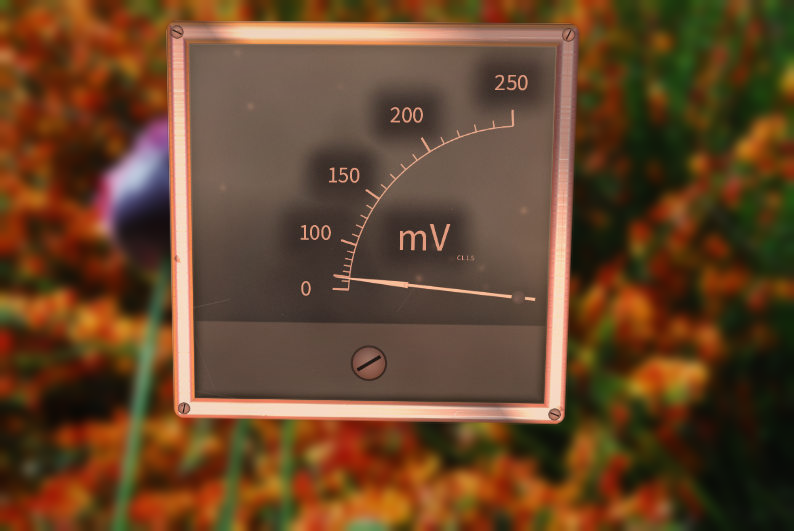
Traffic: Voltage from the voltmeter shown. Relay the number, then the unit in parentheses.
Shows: 50 (mV)
